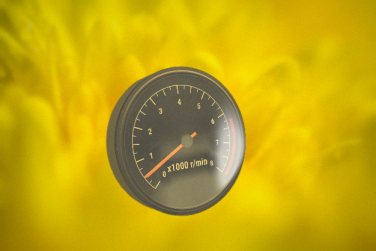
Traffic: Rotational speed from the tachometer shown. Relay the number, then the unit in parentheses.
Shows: 500 (rpm)
